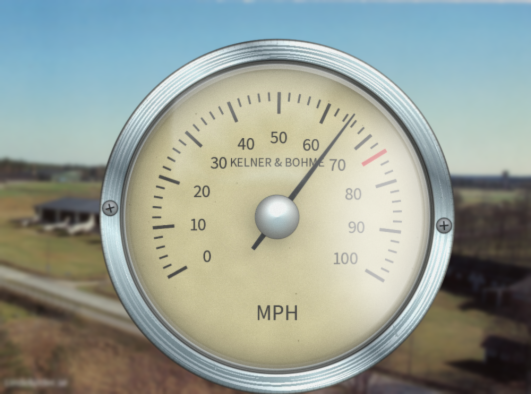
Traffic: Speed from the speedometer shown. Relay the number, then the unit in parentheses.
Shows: 65 (mph)
